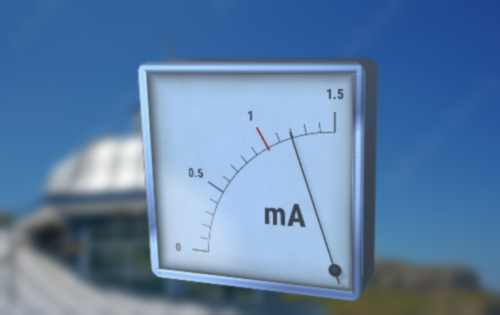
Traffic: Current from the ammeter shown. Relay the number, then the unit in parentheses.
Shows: 1.2 (mA)
